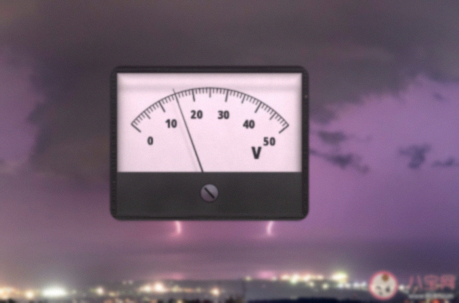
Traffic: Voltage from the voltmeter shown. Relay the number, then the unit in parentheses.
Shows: 15 (V)
